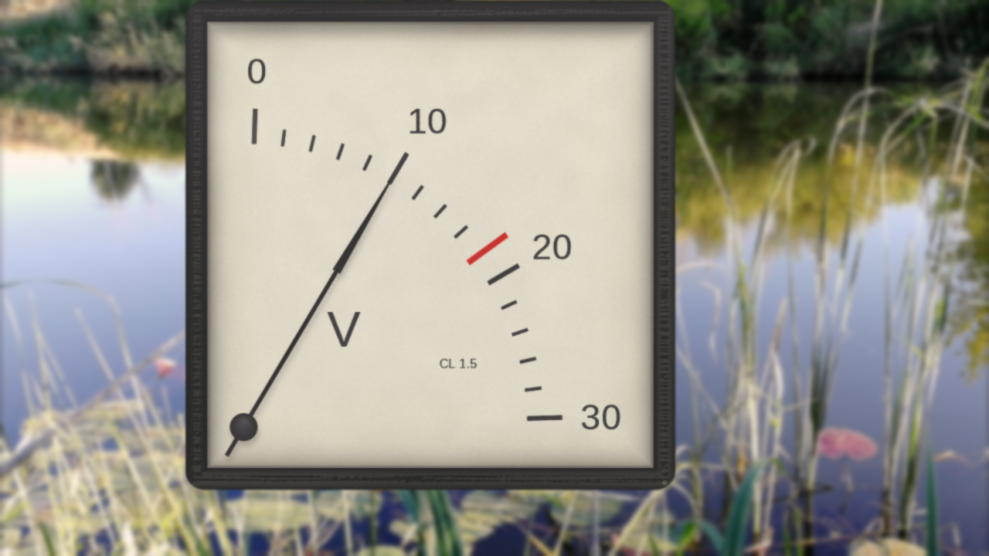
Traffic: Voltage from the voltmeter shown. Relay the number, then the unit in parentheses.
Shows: 10 (V)
